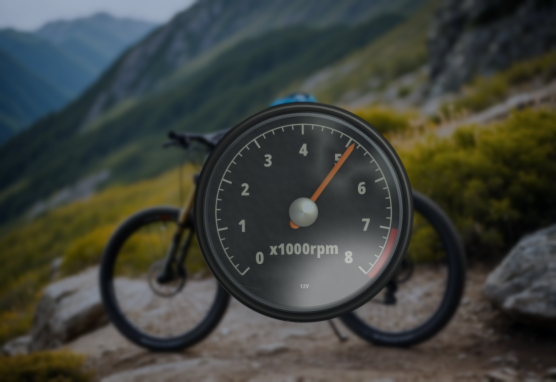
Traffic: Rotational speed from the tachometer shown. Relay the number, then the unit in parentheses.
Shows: 5100 (rpm)
